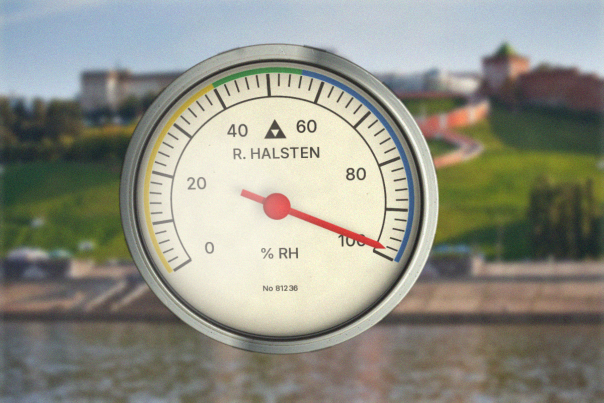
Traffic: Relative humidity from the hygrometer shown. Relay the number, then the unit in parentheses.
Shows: 98 (%)
